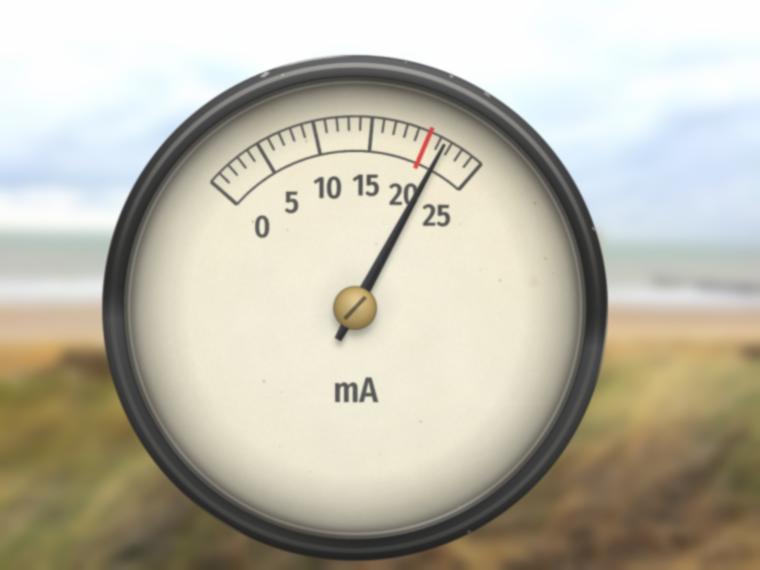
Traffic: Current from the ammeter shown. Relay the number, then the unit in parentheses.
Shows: 21.5 (mA)
